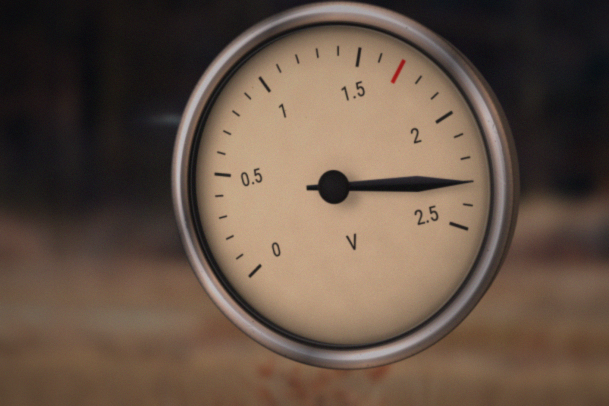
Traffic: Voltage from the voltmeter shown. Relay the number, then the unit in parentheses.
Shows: 2.3 (V)
